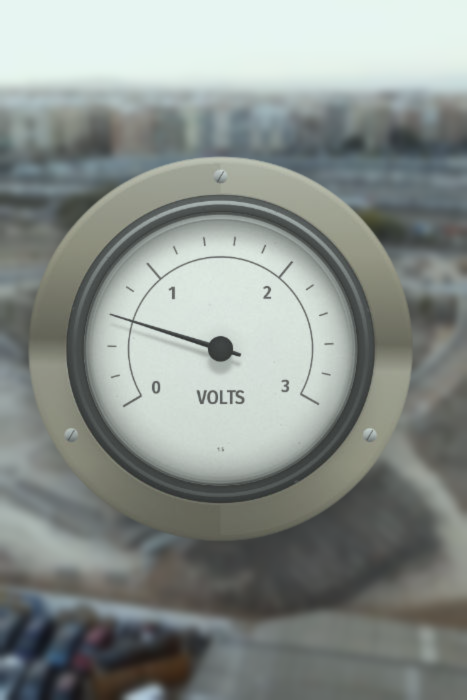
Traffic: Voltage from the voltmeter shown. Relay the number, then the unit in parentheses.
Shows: 0.6 (V)
